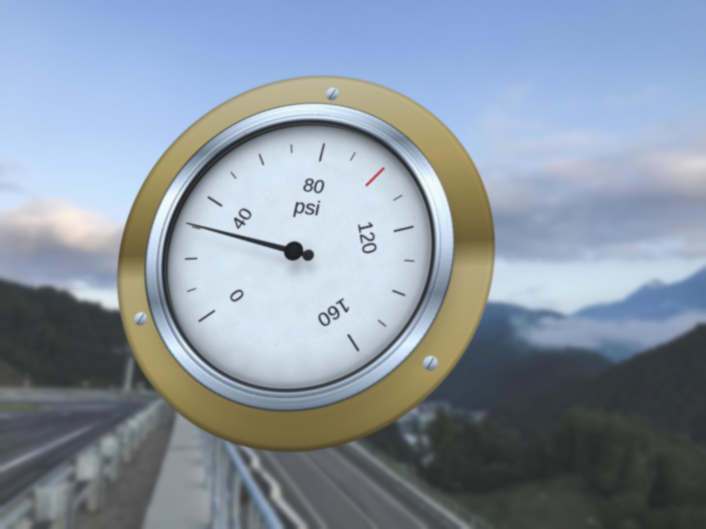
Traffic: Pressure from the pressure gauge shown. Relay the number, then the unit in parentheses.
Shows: 30 (psi)
